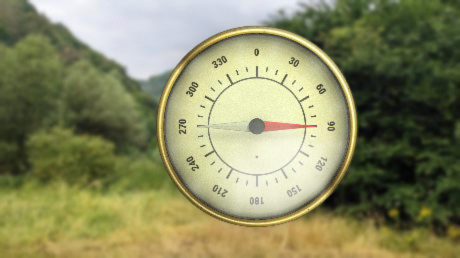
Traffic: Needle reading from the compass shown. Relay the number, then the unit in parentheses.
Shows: 90 (°)
